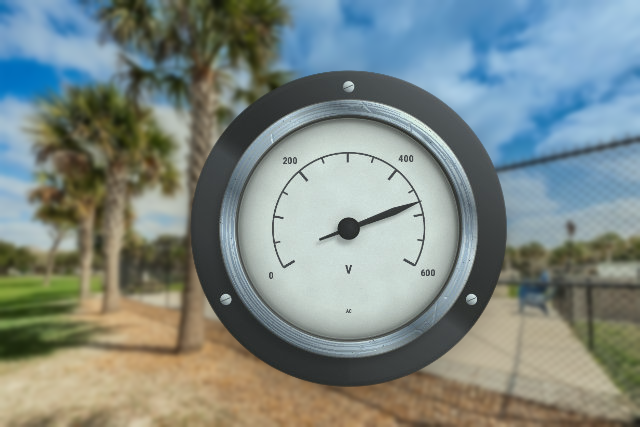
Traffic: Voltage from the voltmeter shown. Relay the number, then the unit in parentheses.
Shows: 475 (V)
